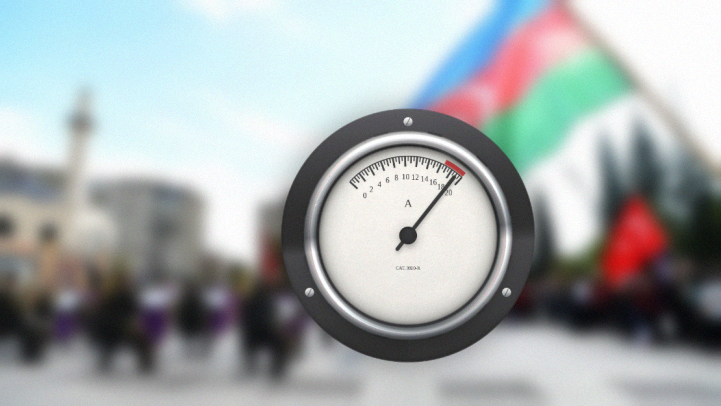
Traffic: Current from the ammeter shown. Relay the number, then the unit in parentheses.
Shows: 19 (A)
